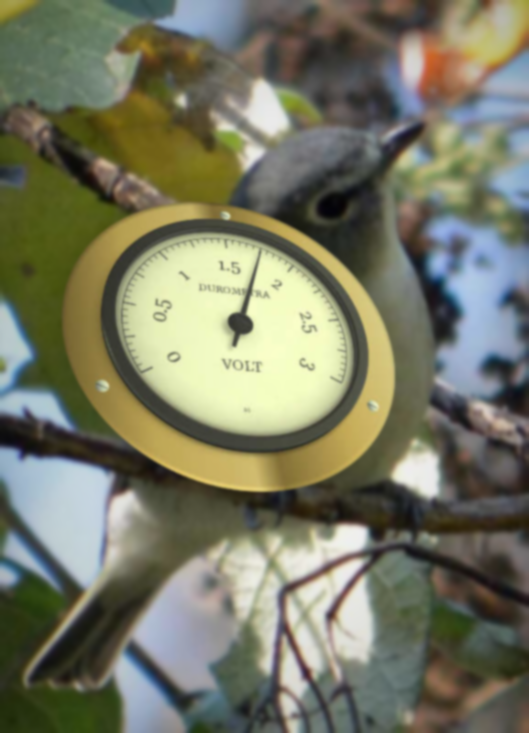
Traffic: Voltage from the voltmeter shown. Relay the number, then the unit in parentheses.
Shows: 1.75 (V)
